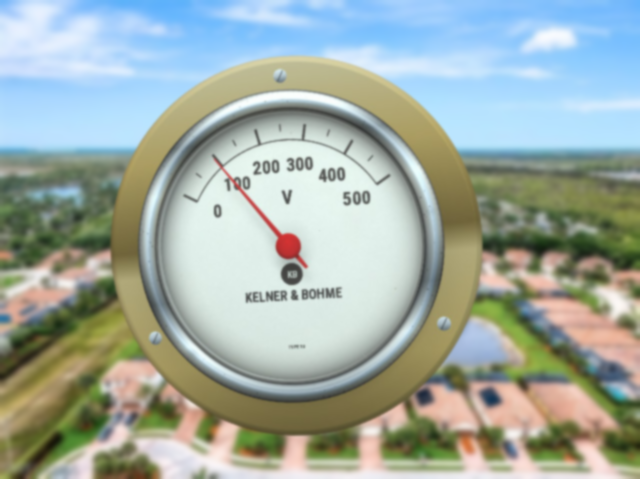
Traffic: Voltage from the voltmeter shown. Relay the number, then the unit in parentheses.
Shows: 100 (V)
